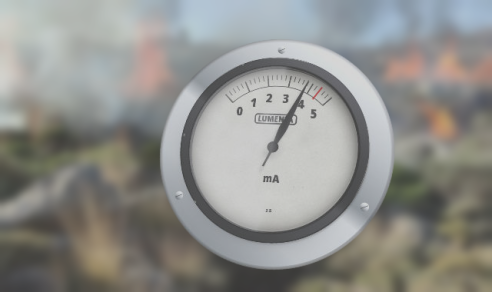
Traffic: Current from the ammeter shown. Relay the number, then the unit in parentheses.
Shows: 3.8 (mA)
